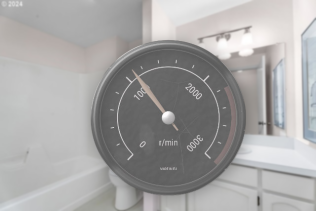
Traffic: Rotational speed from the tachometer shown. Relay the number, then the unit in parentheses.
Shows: 1100 (rpm)
